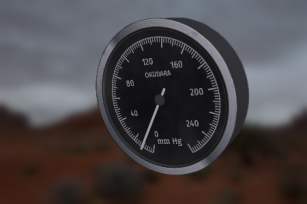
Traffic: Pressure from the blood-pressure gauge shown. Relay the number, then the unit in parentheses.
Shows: 10 (mmHg)
